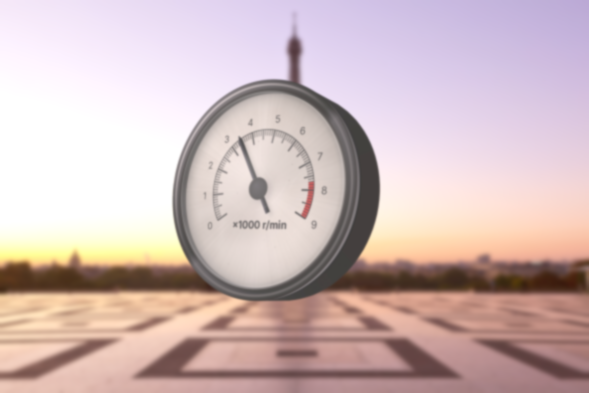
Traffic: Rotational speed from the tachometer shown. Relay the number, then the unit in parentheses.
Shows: 3500 (rpm)
